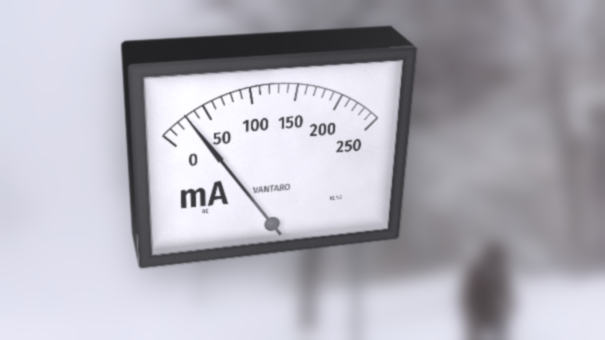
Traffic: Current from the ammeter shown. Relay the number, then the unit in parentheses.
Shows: 30 (mA)
